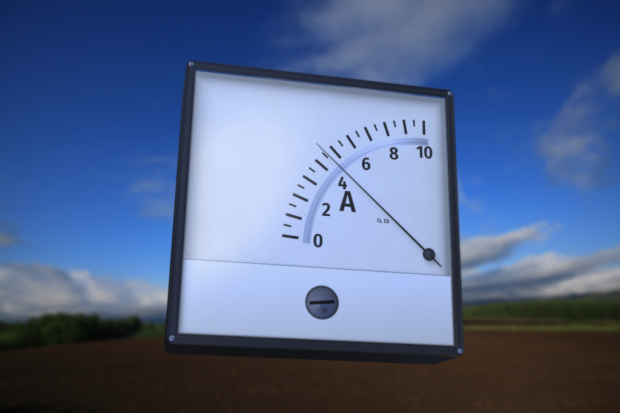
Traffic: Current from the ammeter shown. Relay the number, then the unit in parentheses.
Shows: 4.5 (A)
